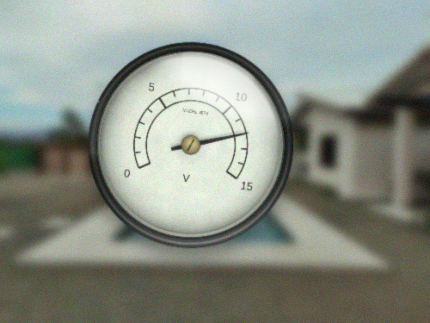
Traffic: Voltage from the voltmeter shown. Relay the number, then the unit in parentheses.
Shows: 12 (V)
